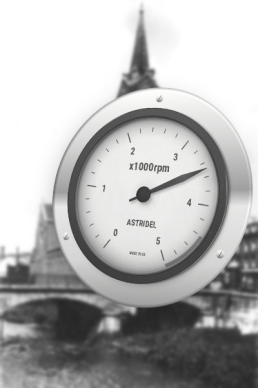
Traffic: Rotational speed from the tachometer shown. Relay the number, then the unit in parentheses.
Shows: 3500 (rpm)
